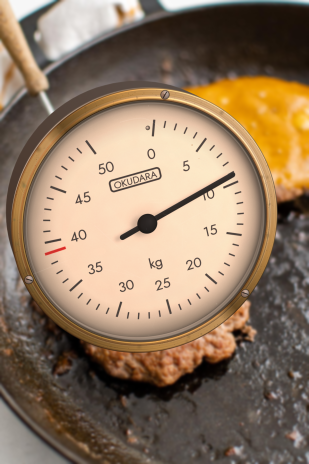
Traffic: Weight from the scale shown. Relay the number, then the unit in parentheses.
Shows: 9 (kg)
